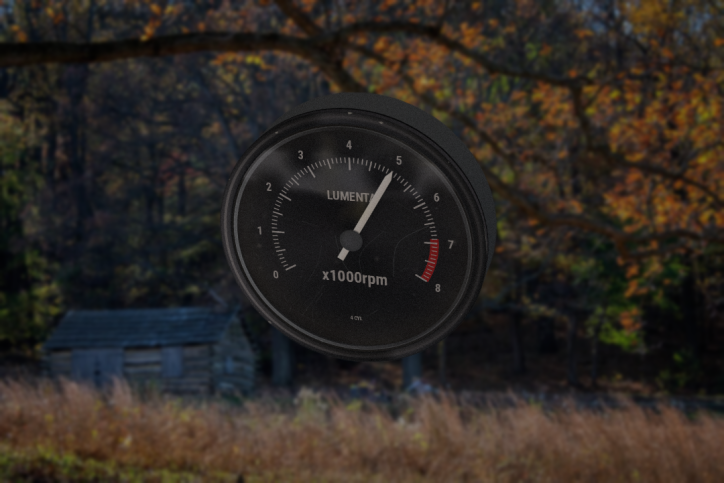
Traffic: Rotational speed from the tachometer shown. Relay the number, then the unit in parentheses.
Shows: 5000 (rpm)
